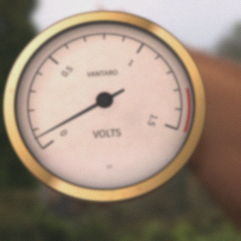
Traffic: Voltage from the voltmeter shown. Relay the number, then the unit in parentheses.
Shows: 0.05 (V)
